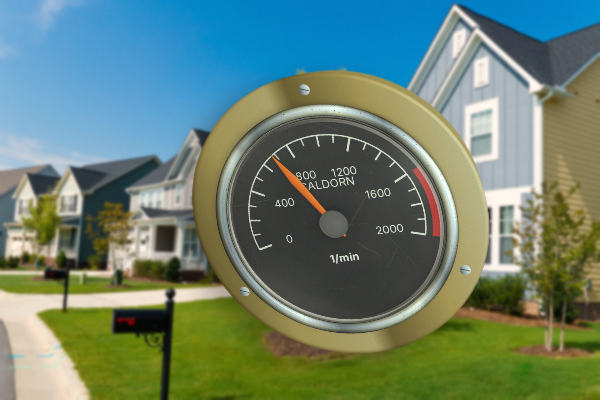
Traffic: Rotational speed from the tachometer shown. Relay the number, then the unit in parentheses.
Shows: 700 (rpm)
